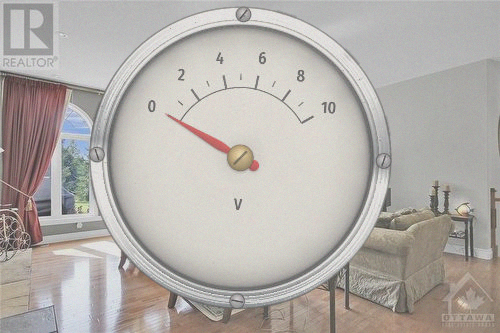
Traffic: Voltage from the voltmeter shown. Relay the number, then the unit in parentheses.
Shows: 0 (V)
